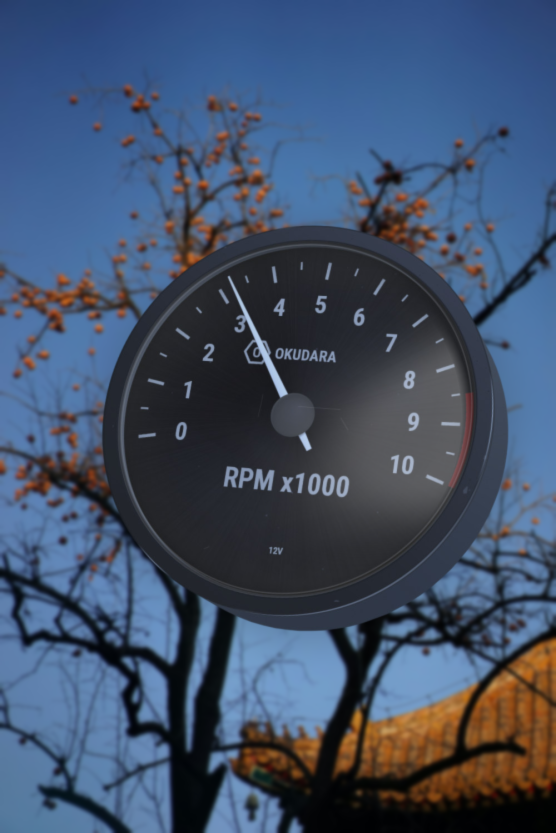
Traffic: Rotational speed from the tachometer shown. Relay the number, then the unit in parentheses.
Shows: 3250 (rpm)
